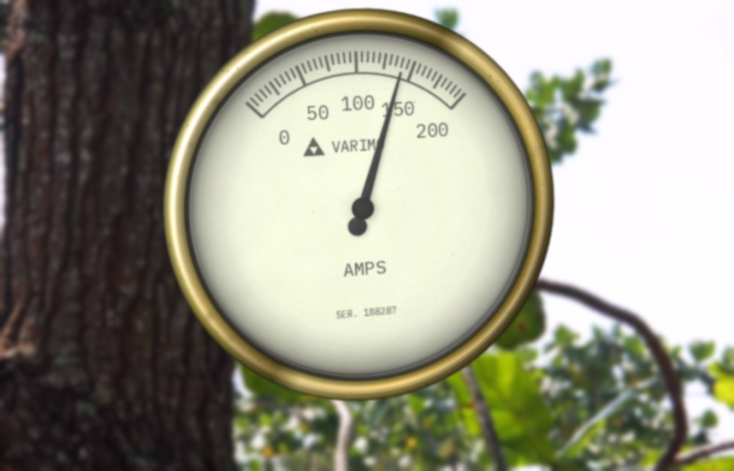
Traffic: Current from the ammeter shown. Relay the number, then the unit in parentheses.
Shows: 140 (A)
